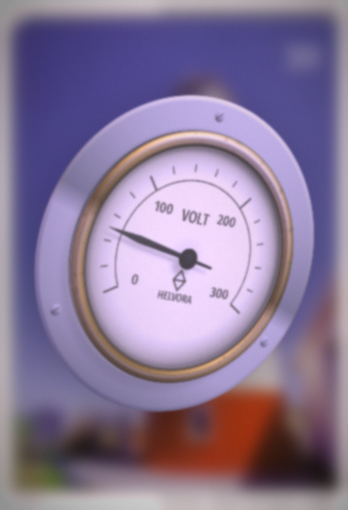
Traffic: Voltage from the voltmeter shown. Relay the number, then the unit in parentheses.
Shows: 50 (V)
